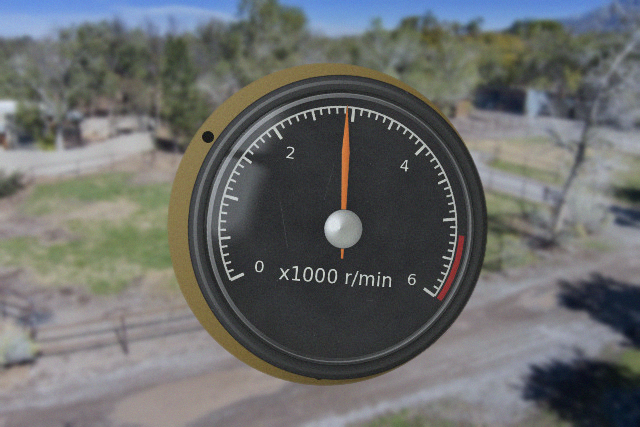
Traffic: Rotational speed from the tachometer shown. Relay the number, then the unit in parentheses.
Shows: 2900 (rpm)
